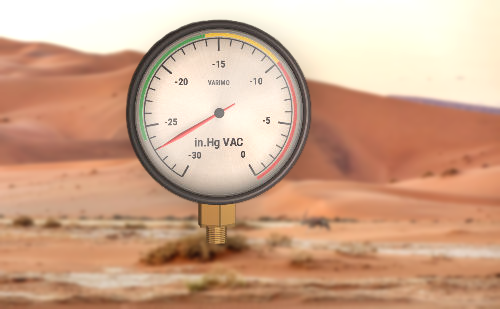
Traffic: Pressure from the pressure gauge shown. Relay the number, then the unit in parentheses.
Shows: -27 (inHg)
